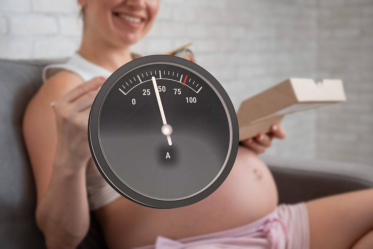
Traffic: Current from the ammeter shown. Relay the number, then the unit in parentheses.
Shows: 40 (A)
